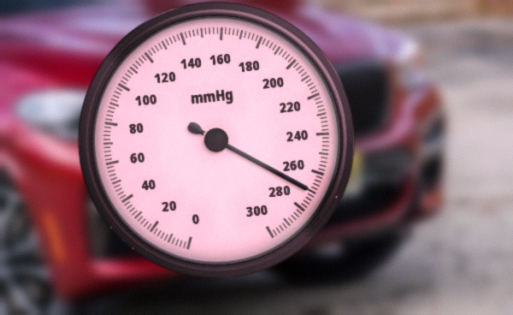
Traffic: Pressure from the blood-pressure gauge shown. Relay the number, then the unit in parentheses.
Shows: 270 (mmHg)
